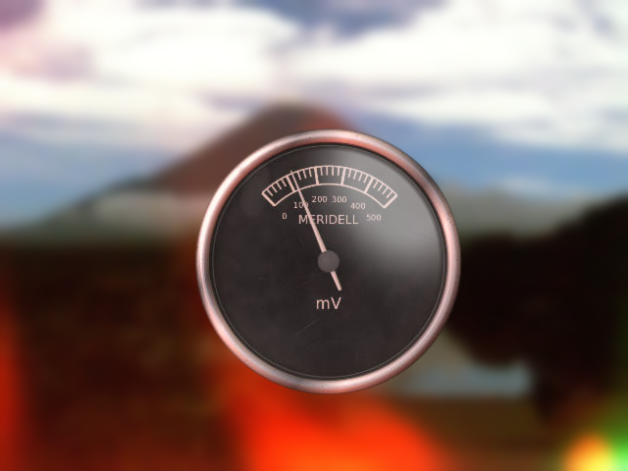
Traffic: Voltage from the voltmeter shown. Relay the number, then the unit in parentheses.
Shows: 120 (mV)
